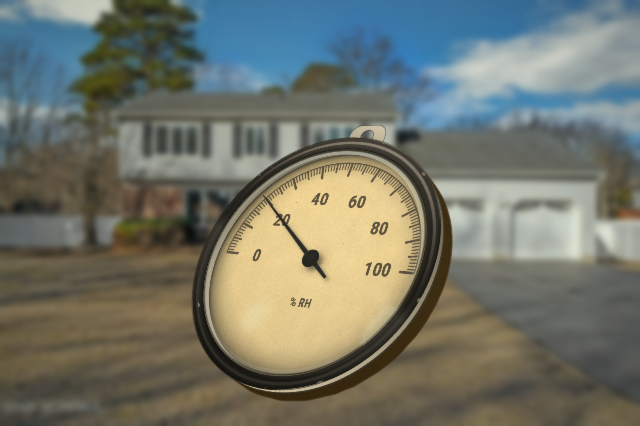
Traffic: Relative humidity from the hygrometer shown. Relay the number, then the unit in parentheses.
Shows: 20 (%)
